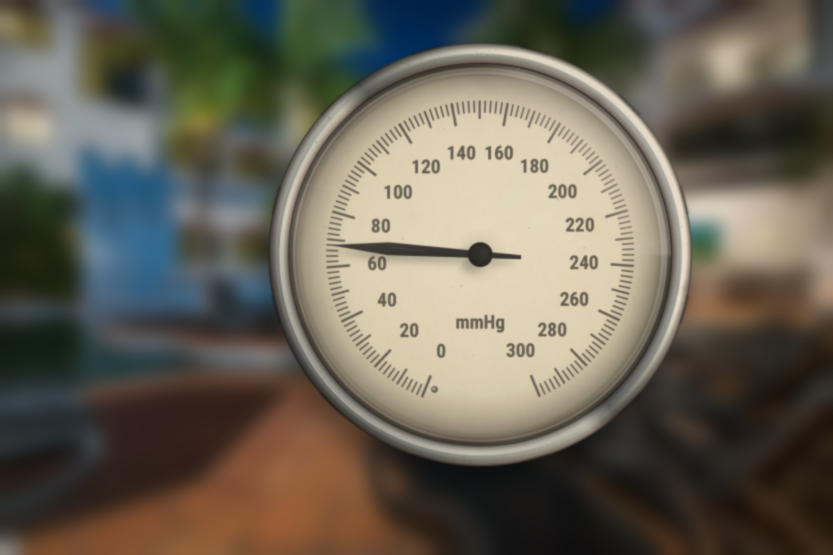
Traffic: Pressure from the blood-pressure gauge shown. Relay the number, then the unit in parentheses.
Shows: 68 (mmHg)
